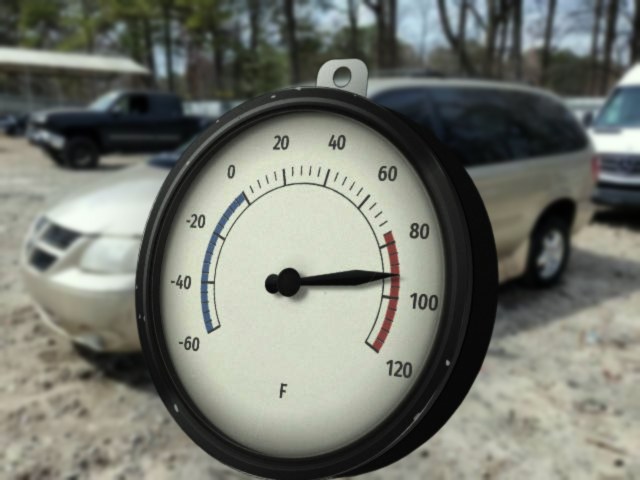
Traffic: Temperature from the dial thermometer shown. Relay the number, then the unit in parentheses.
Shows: 92 (°F)
